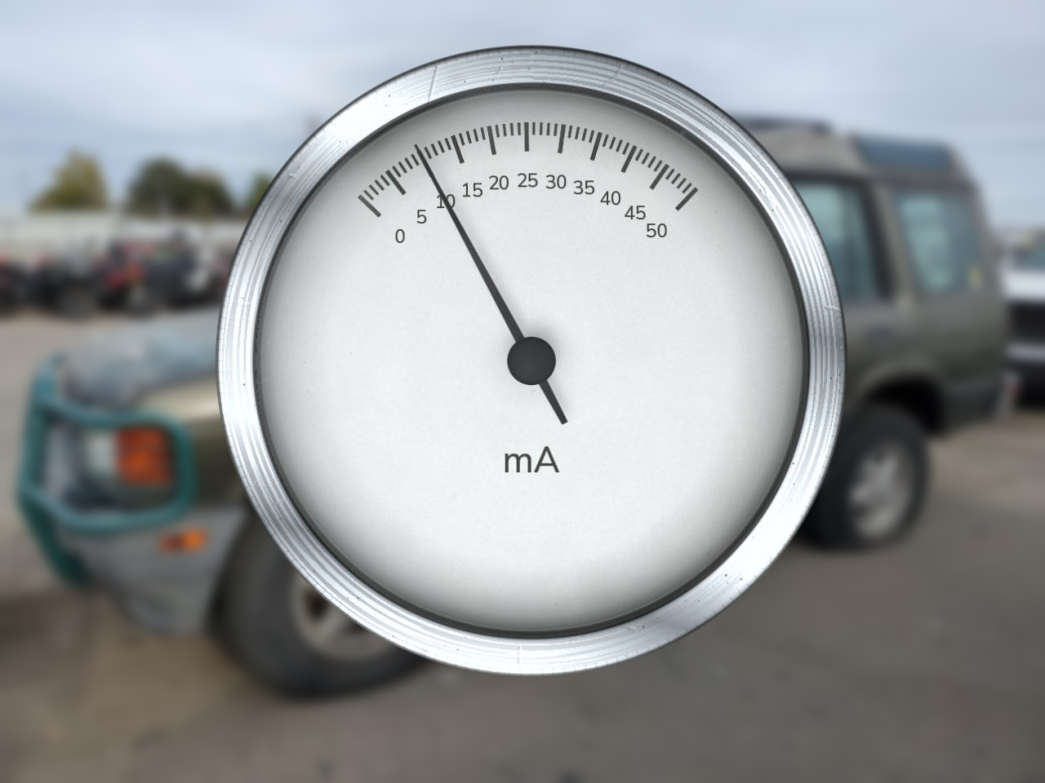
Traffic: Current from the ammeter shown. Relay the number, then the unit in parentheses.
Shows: 10 (mA)
